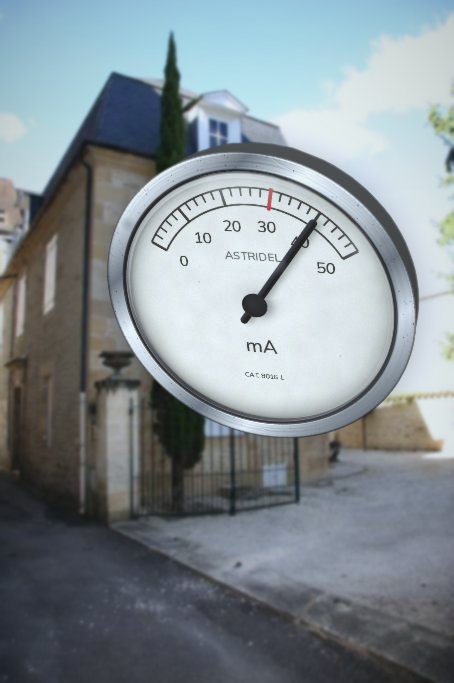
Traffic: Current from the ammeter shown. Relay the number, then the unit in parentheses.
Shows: 40 (mA)
